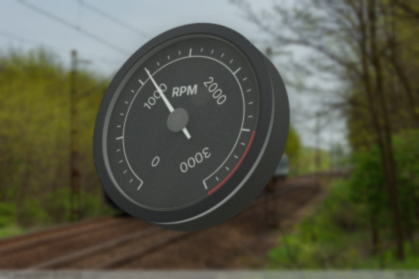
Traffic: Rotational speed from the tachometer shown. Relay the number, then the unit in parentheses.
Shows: 1100 (rpm)
